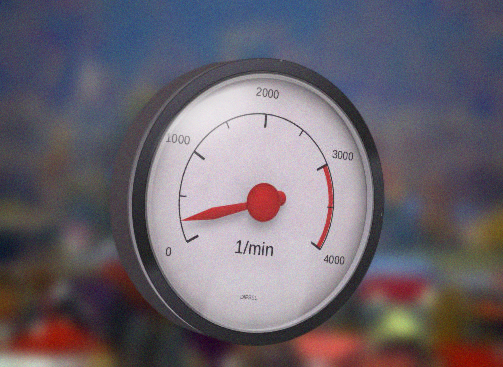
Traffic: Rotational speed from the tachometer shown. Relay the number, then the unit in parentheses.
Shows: 250 (rpm)
